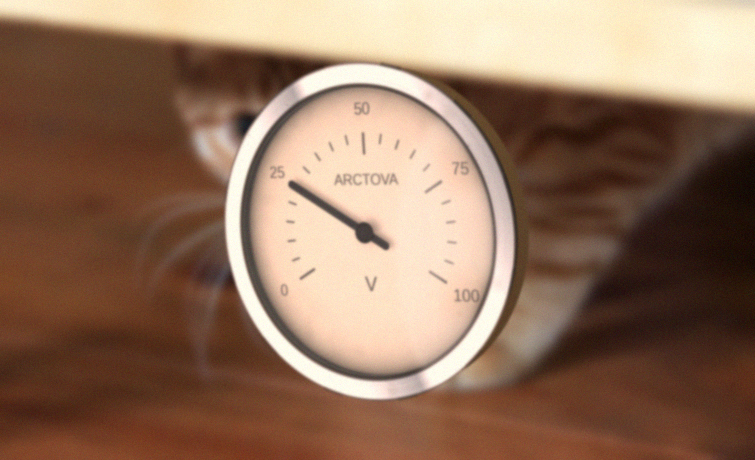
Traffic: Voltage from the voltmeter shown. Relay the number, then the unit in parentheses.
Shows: 25 (V)
